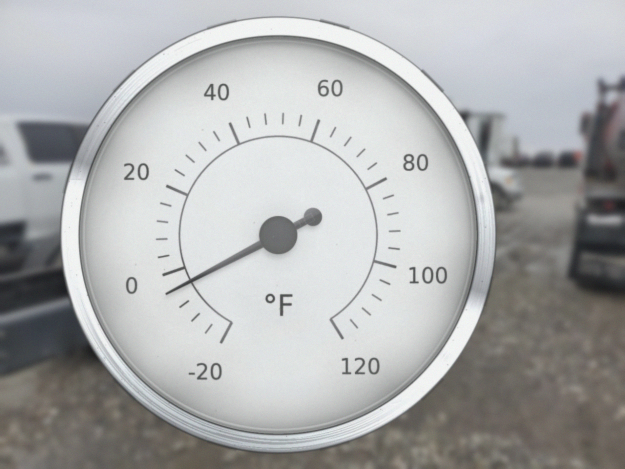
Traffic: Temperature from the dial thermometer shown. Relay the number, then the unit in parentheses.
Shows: -4 (°F)
